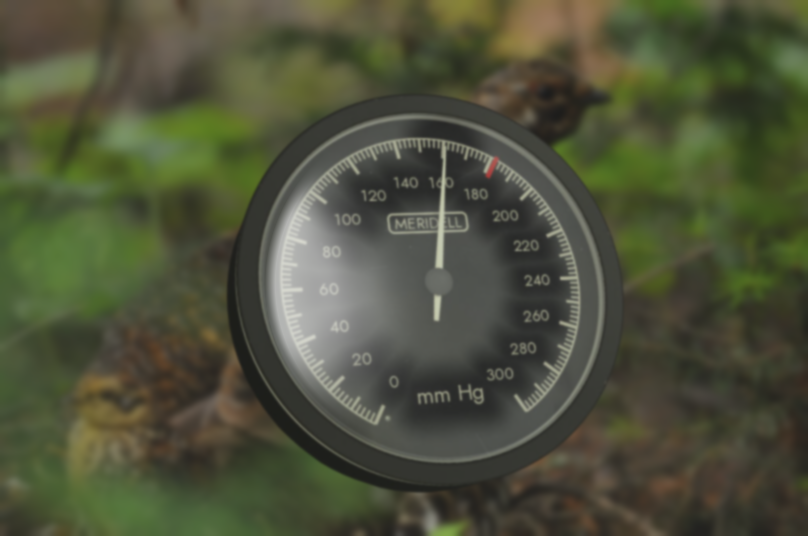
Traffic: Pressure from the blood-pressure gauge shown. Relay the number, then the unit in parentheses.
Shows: 160 (mmHg)
